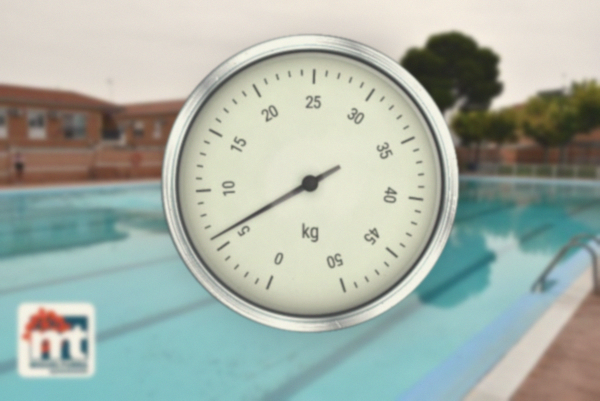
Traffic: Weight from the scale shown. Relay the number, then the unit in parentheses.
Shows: 6 (kg)
